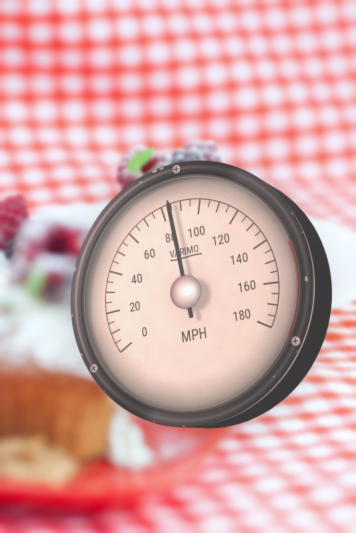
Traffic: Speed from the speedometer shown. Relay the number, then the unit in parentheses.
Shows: 85 (mph)
